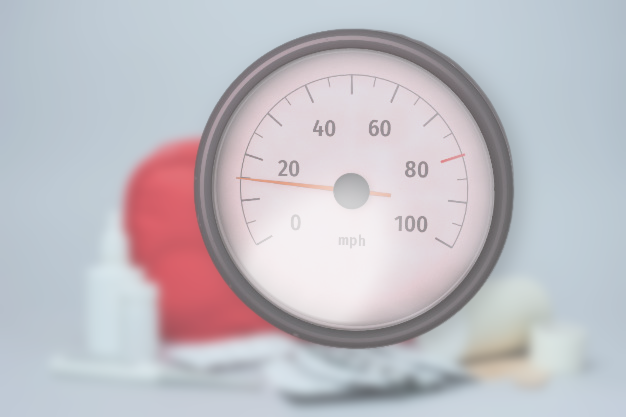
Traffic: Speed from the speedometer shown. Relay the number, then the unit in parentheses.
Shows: 15 (mph)
